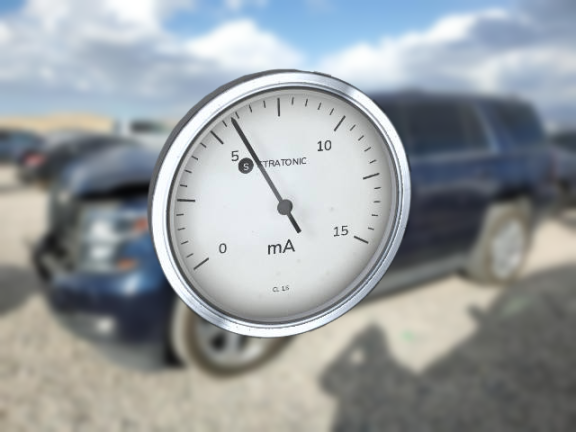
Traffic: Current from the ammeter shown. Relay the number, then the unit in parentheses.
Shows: 5.75 (mA)
